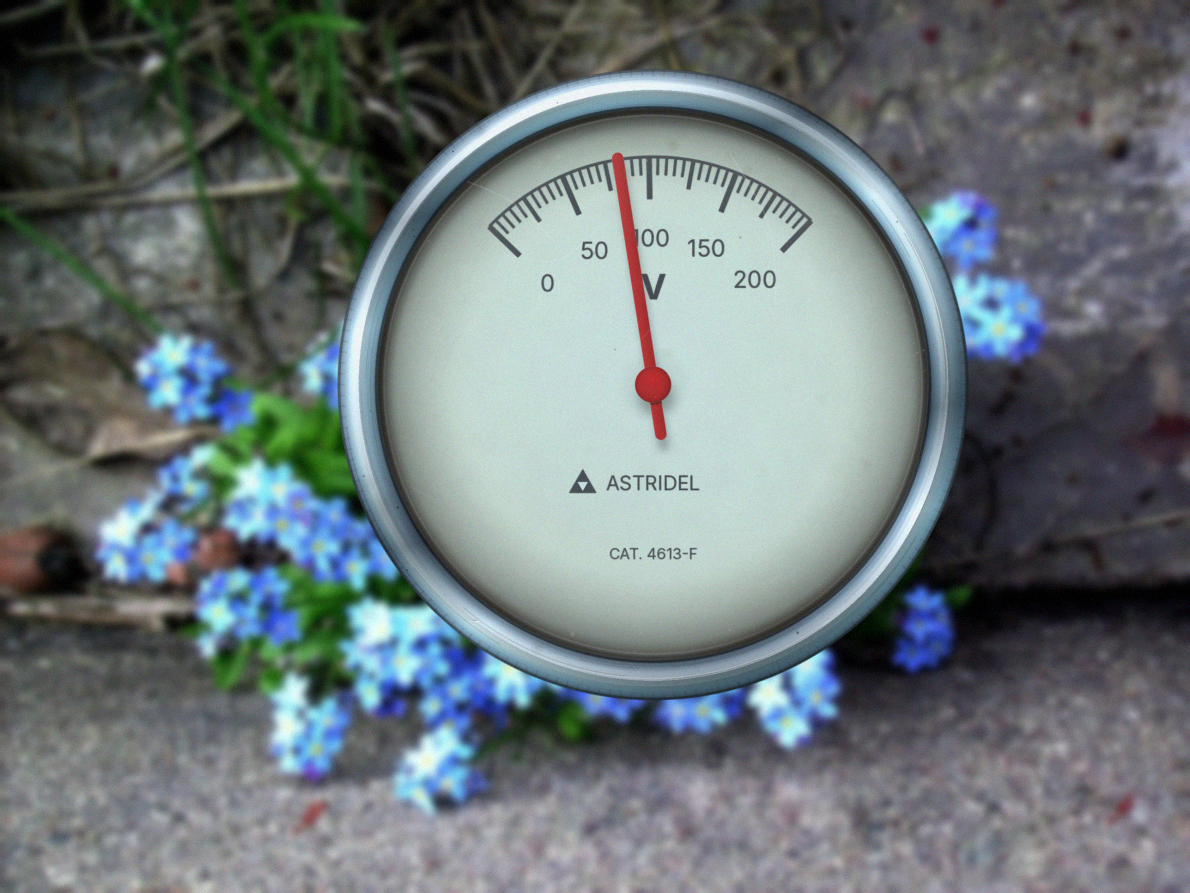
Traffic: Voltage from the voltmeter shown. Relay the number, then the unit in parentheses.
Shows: 82.5 (V)
